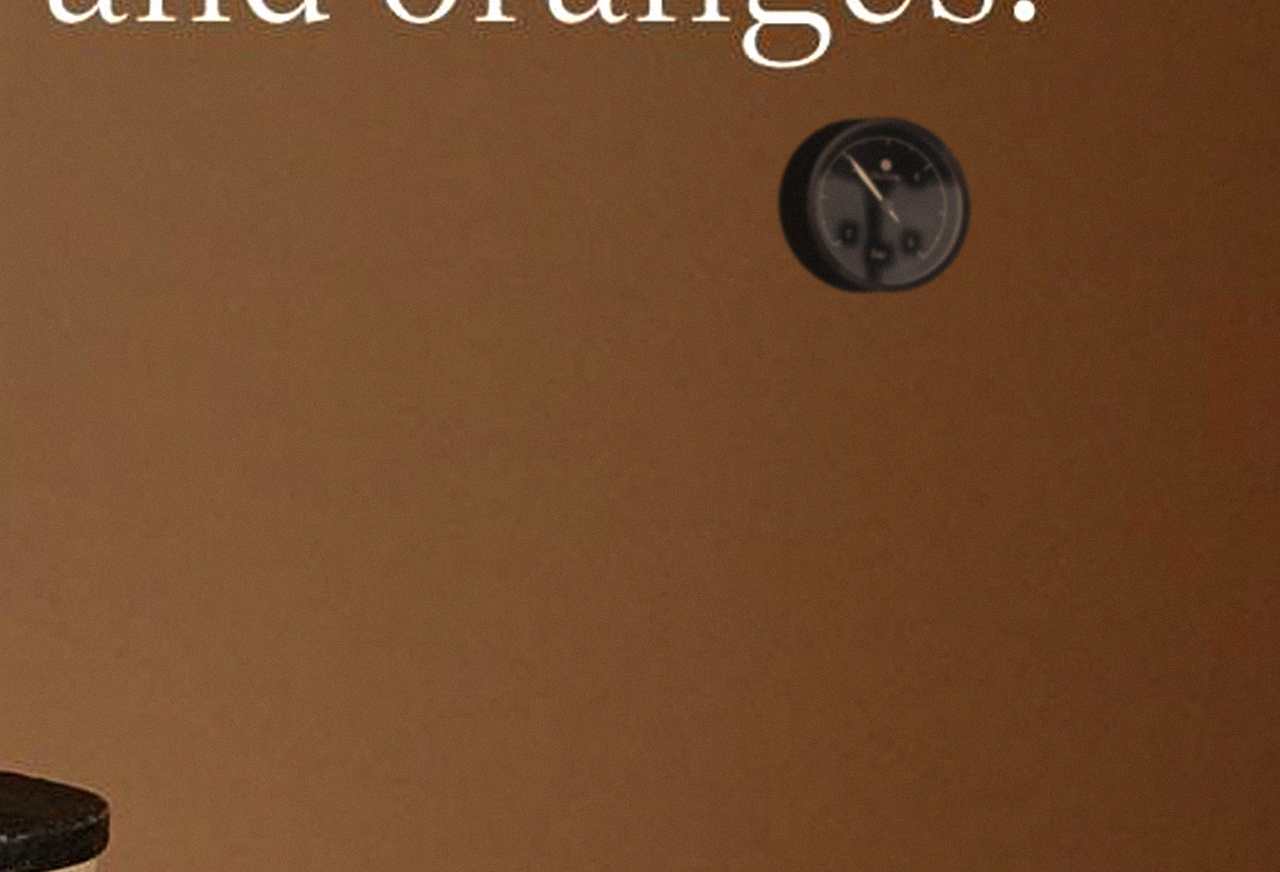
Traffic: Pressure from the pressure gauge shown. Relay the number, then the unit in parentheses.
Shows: 2 (bar)
